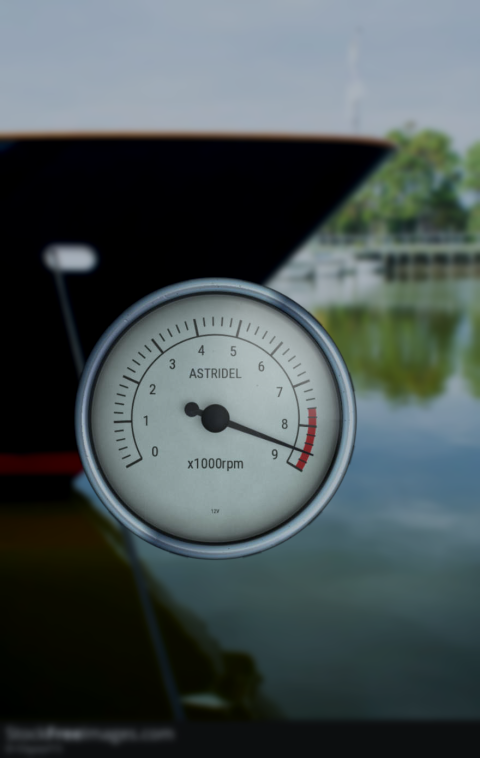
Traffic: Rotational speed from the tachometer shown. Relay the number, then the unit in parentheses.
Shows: 8600 (rpm)
